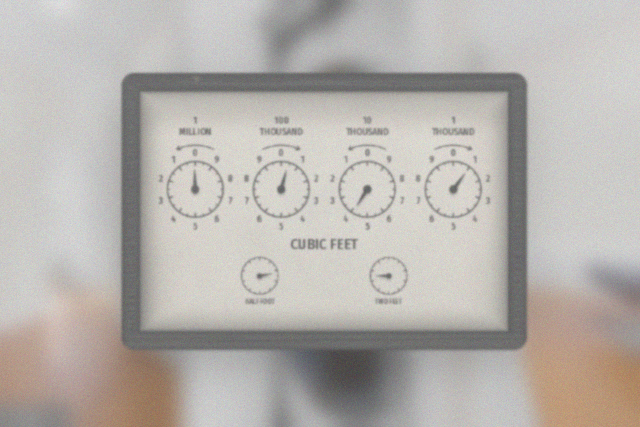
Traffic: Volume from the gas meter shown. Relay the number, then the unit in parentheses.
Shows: 4100 (ft³)
